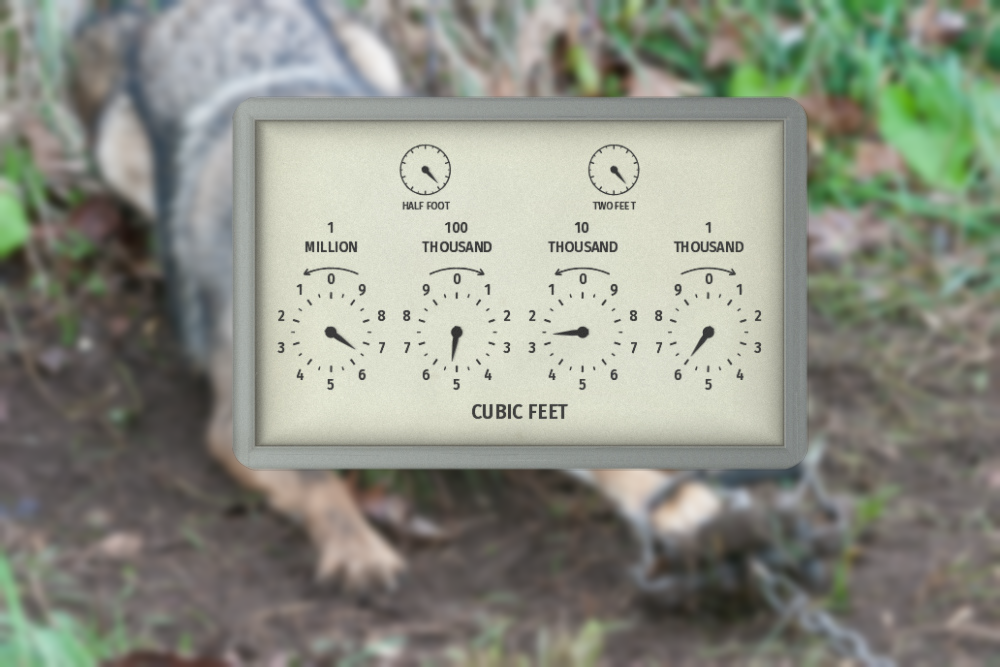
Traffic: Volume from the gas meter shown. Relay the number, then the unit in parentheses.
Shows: 652600 (ft³)
